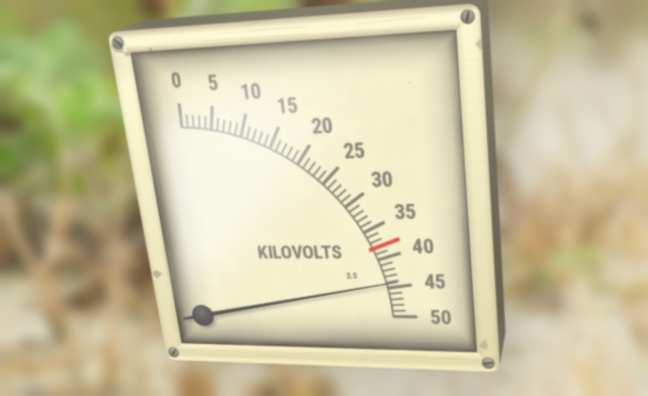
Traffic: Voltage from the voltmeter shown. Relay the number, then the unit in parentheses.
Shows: 44 (kV)
